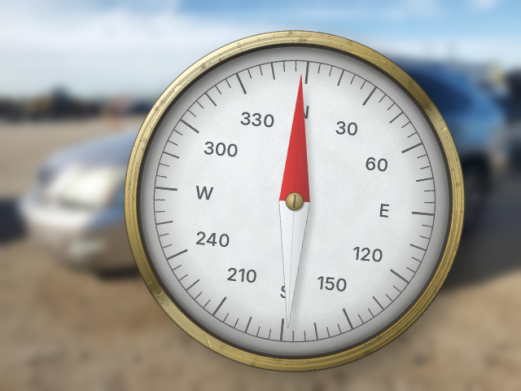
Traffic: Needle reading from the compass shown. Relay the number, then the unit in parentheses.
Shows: 357.5 (°)
